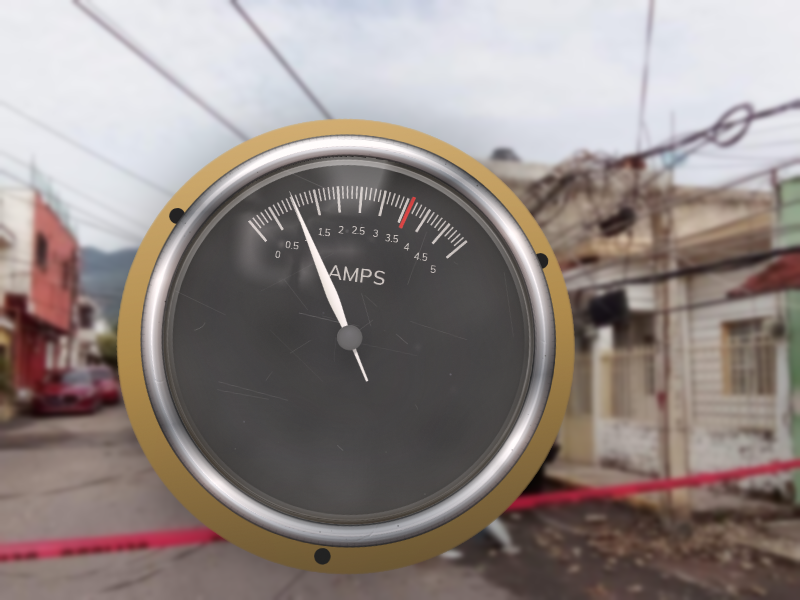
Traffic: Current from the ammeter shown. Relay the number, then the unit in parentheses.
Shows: 1 (A)
